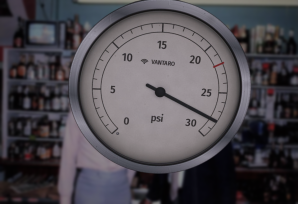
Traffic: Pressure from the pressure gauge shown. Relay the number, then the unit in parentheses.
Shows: 28 (psi)
